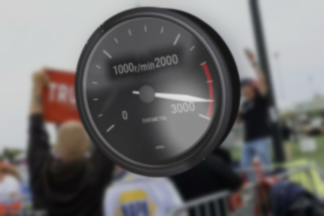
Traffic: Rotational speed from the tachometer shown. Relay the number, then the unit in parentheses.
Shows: 2800 (rpm)
